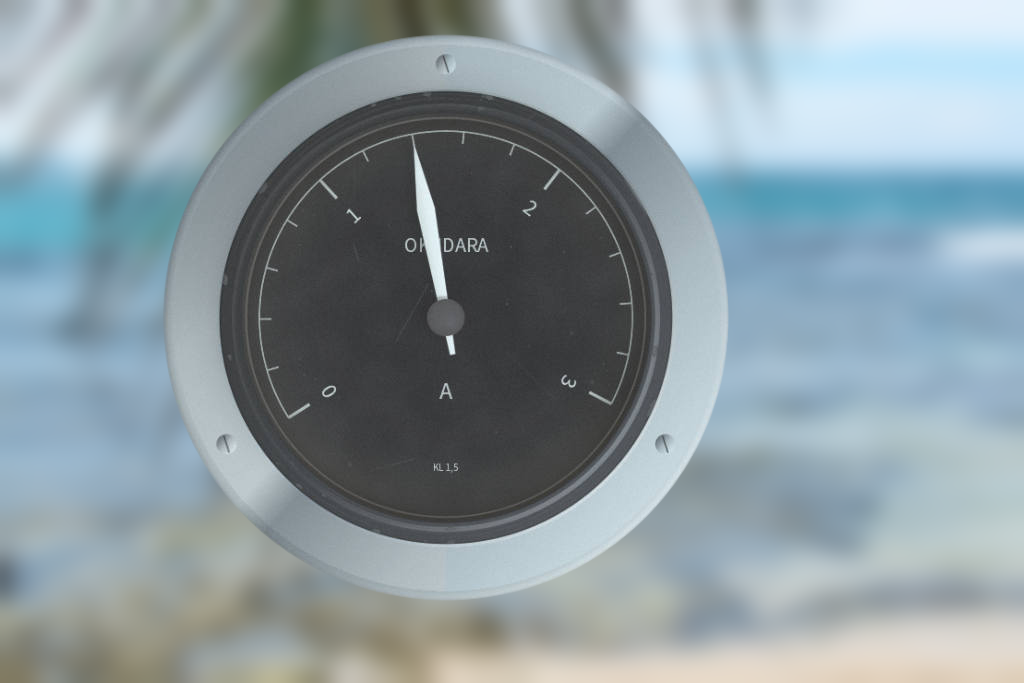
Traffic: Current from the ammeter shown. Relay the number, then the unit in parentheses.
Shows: 1.4 (A)
